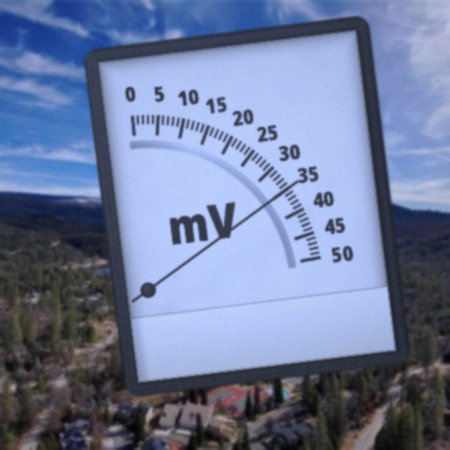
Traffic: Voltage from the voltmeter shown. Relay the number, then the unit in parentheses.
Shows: 35 (mV)
